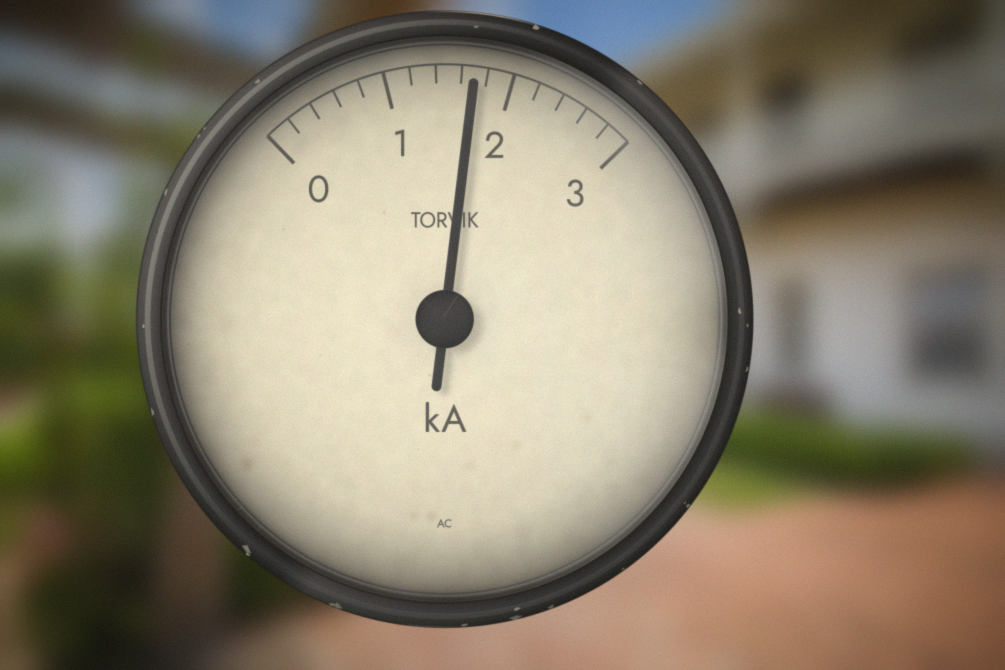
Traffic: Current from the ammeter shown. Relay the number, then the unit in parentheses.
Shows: 1.7 (kA)
